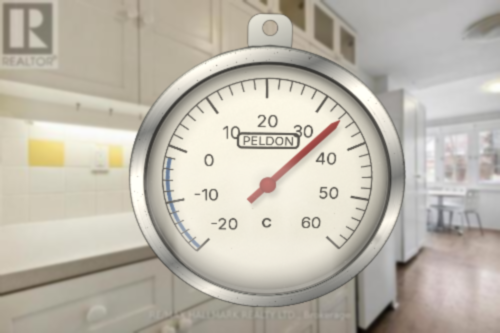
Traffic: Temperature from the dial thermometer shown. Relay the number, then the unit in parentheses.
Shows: 34 (°C)
